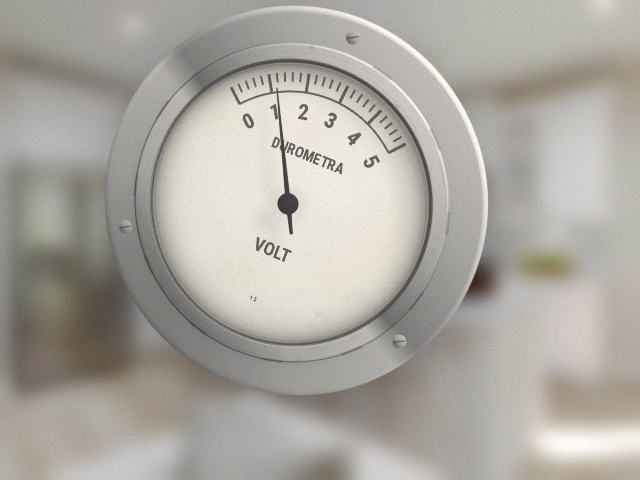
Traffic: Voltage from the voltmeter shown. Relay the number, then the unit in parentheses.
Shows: 1.2 (V)
